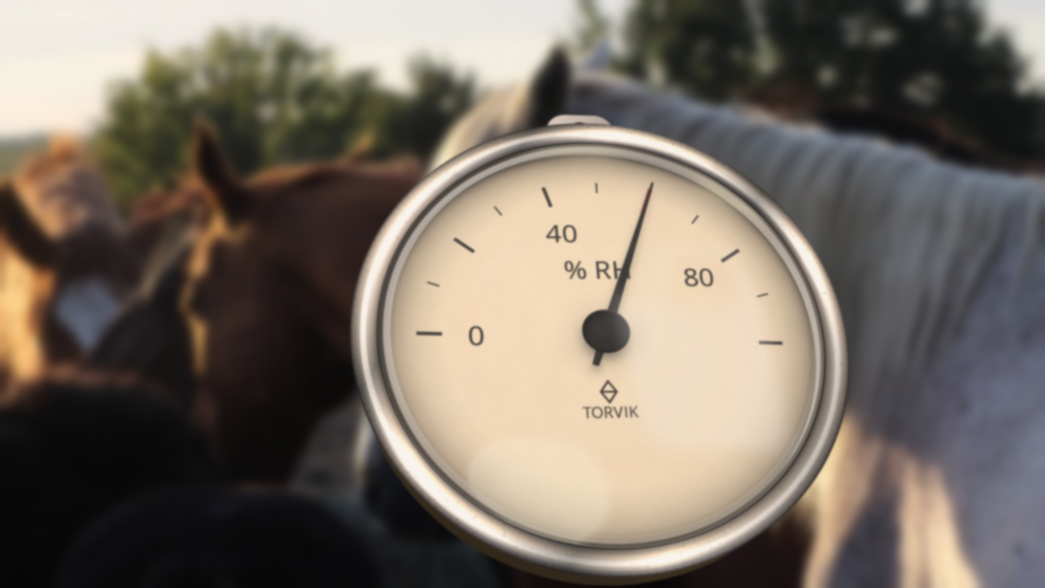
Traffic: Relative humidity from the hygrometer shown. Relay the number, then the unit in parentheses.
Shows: 60 (%)
